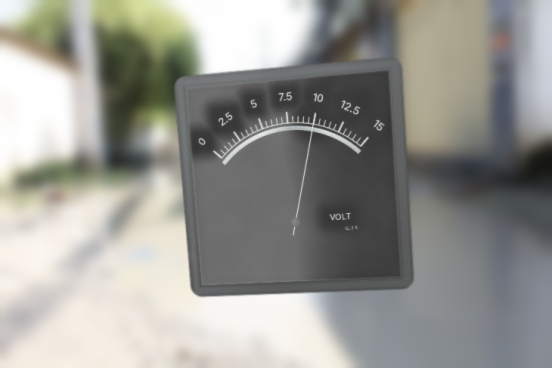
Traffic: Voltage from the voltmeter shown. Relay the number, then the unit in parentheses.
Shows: 10 (V)
